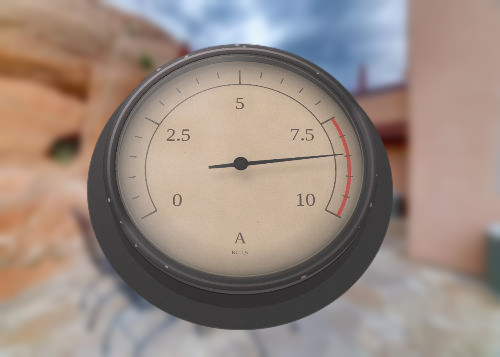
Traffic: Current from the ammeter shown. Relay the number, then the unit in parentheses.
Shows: 8.5 (A)
